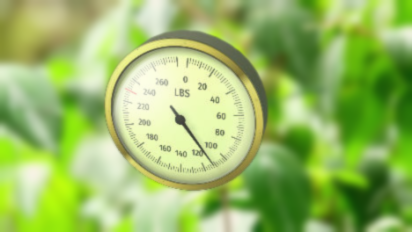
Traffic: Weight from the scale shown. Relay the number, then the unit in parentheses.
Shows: 110 (lb)
